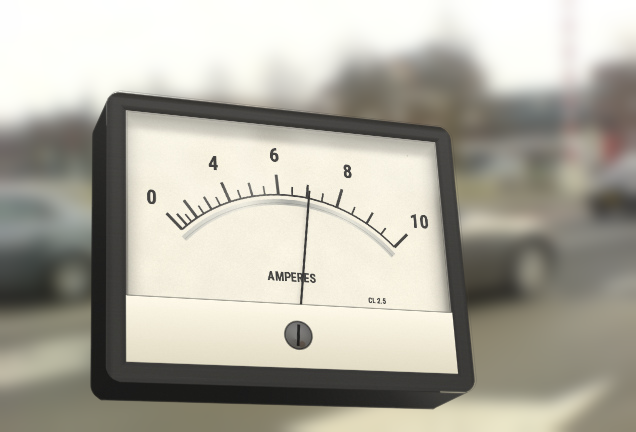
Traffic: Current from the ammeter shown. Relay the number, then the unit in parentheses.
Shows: 7 (A)
